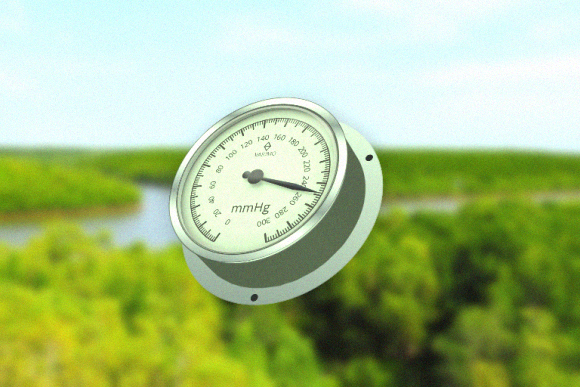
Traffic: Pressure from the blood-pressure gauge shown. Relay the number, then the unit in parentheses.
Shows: 250 (mmHg)
